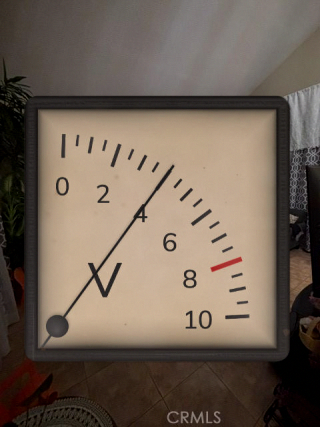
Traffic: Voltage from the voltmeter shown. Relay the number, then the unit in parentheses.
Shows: 4 (V)
